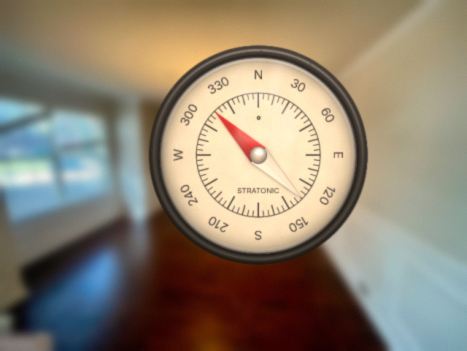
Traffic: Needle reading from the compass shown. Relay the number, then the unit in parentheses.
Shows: 315 (°)
